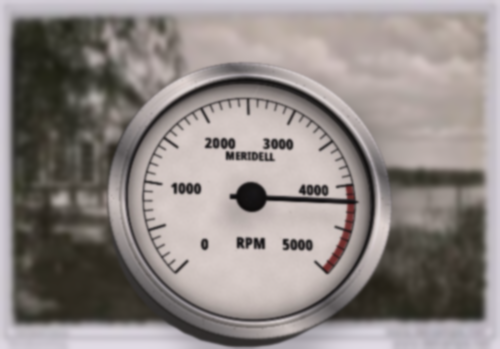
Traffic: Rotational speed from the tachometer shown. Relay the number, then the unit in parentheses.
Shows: 4200 (rpm)
